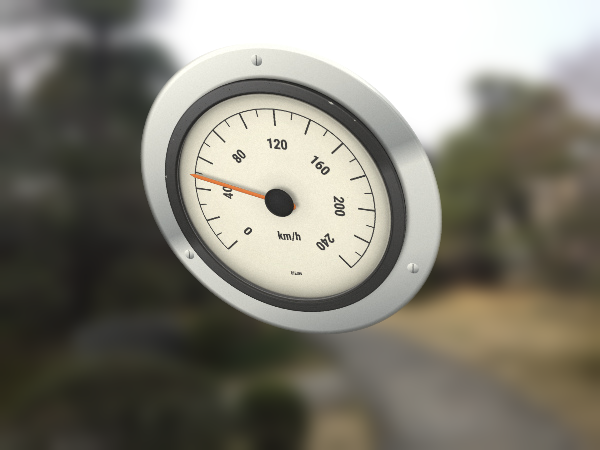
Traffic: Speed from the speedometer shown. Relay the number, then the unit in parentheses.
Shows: 50 (km/h)
